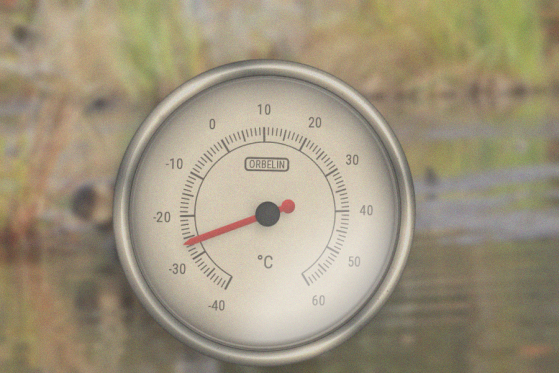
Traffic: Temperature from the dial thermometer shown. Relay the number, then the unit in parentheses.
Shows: -26 (°C)
